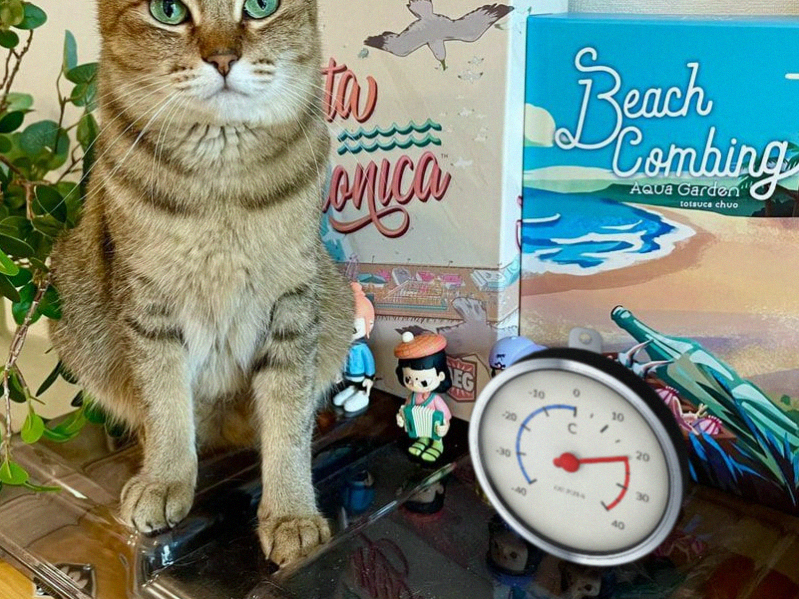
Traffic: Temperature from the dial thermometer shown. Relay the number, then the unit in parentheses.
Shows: 20 (°C)
